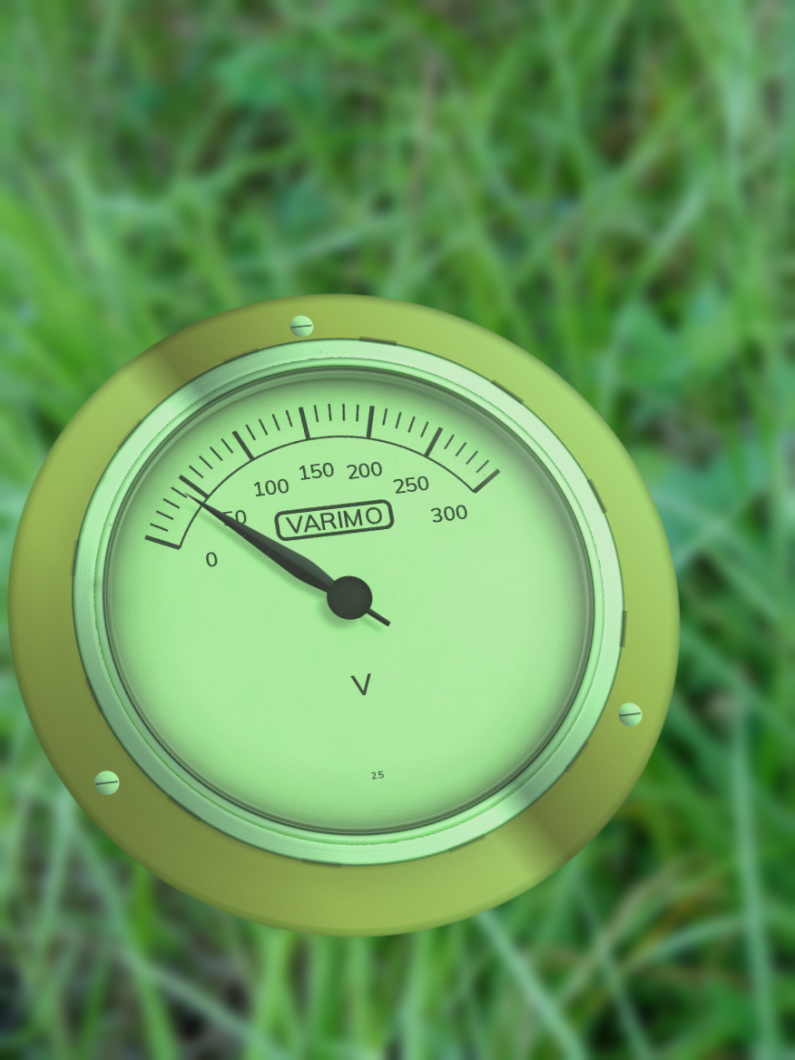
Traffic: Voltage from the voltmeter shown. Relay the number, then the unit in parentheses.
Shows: 40 (V)
